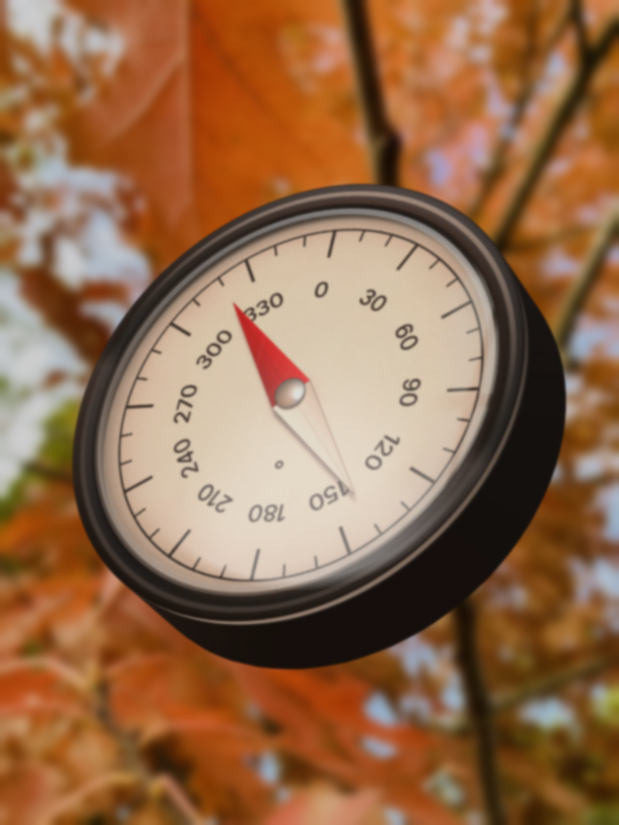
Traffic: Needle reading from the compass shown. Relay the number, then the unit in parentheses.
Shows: 320 (°)
